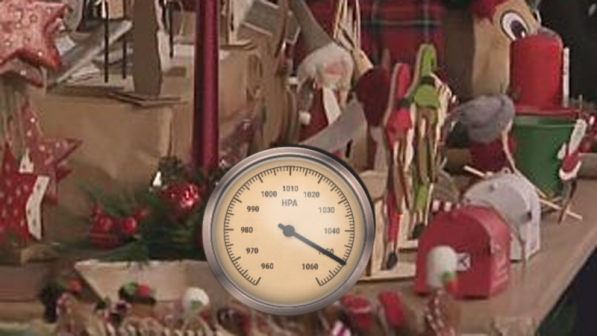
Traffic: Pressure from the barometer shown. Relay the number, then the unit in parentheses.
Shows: 1050 (hPa)
